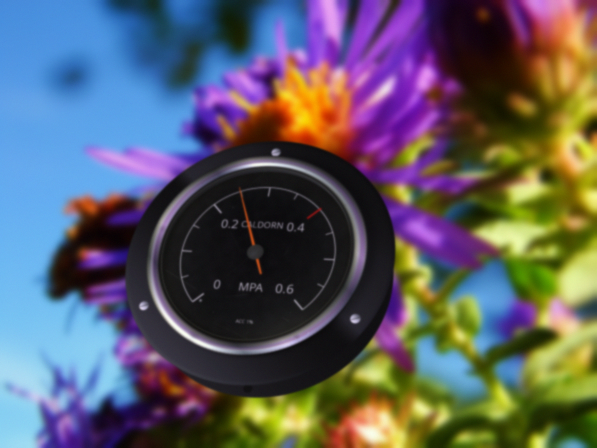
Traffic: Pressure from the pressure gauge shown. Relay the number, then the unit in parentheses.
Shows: 0.25 (MPa)
